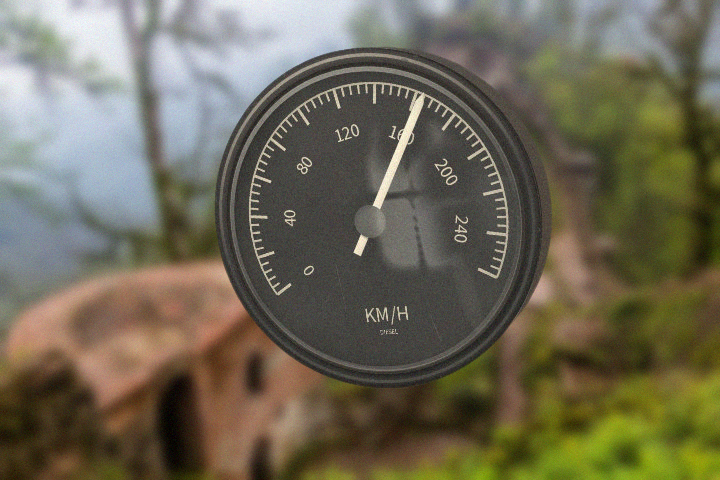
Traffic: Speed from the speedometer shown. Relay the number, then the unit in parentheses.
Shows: 164 (km/h)
